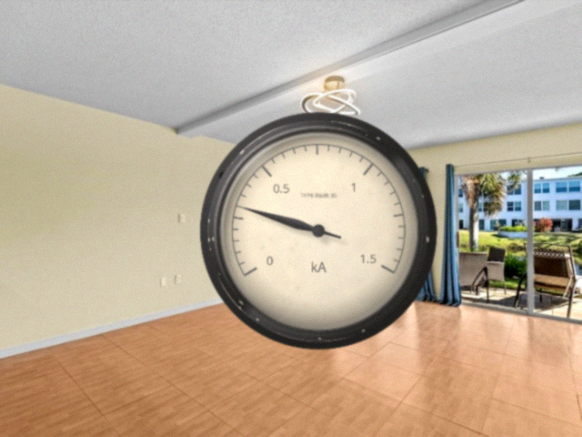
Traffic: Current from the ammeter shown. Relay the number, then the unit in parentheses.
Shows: 0.3 (kA)
